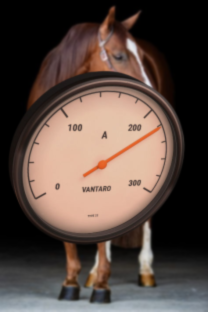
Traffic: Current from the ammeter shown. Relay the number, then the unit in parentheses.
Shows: 220 (A)
